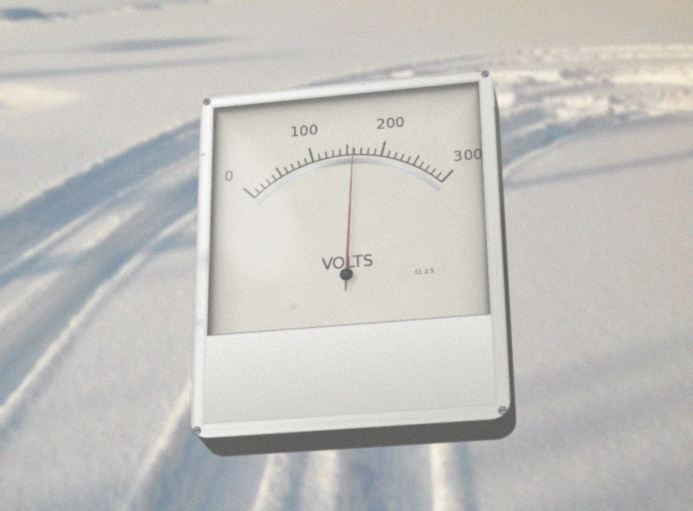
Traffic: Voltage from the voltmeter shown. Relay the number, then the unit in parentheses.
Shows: 160 (V)
